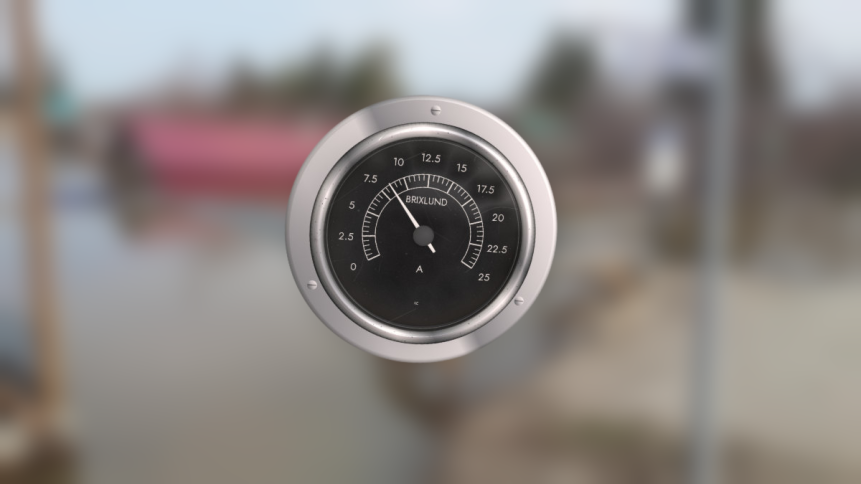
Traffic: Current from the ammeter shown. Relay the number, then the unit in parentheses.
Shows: 8.5 (A)
